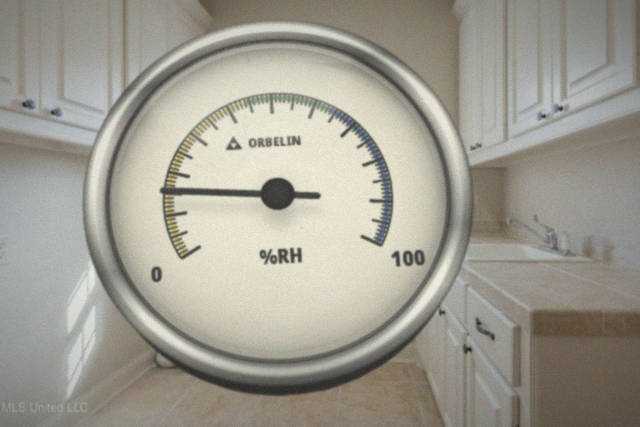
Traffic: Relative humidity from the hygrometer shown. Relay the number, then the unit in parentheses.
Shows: 15 (%)
